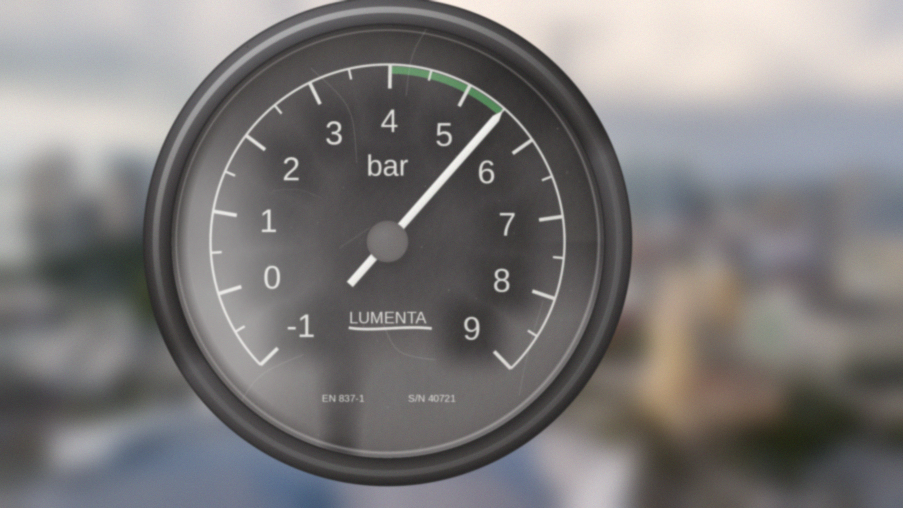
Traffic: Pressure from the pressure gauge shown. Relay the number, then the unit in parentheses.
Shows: 5.5 (bar)
